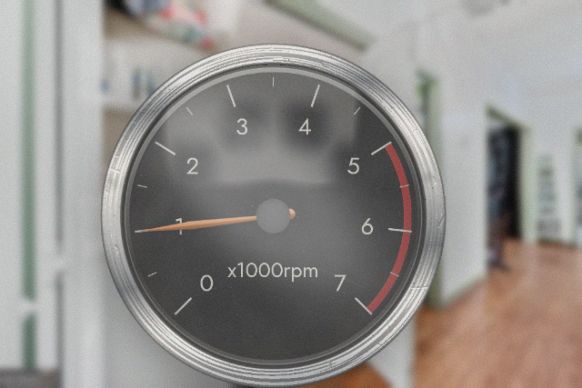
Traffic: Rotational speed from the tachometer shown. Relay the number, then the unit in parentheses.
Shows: 1000 (rpm)
